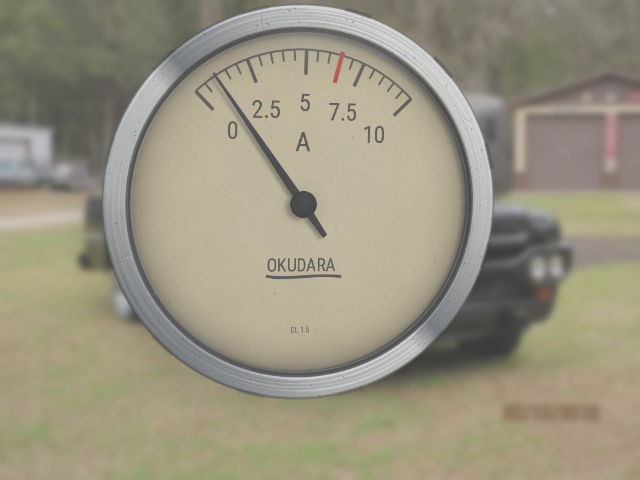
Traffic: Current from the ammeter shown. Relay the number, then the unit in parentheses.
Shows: 1 (A)
